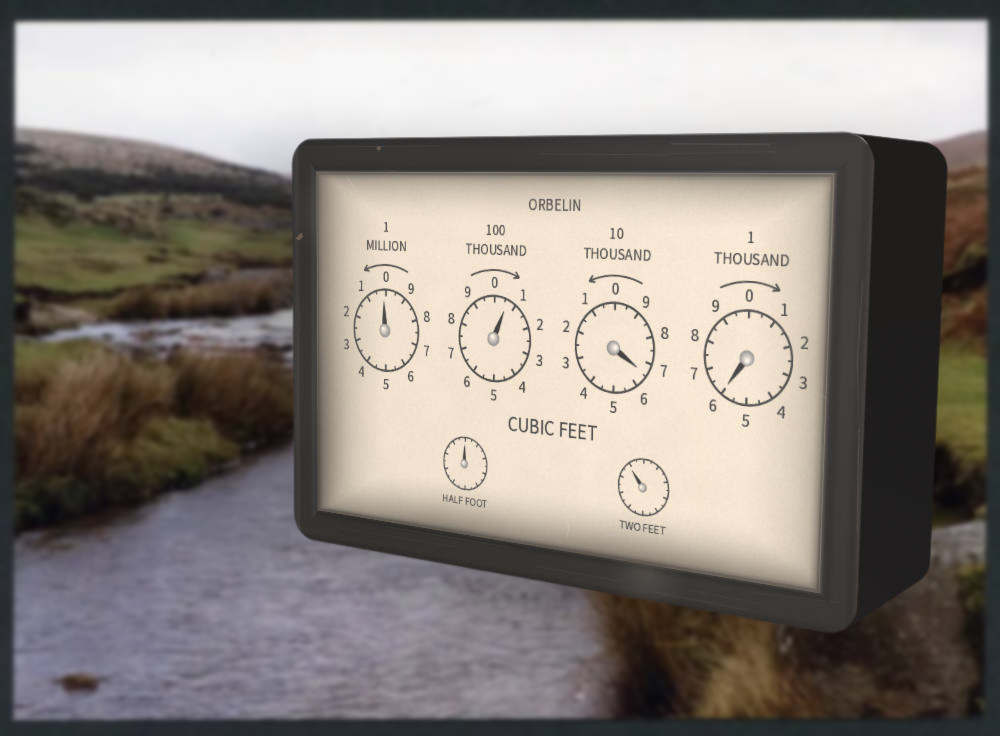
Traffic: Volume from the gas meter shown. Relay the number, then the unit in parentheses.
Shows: 6600 (ft³)
